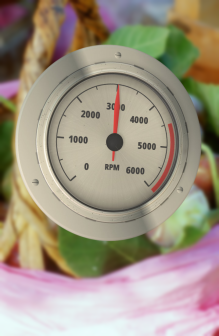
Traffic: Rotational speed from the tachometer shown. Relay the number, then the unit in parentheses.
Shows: 3000 (rpm)
